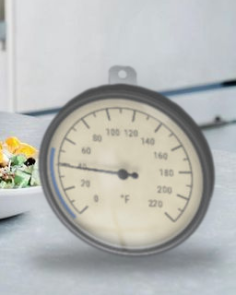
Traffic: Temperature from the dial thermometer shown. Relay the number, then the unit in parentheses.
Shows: 40 (°F)
